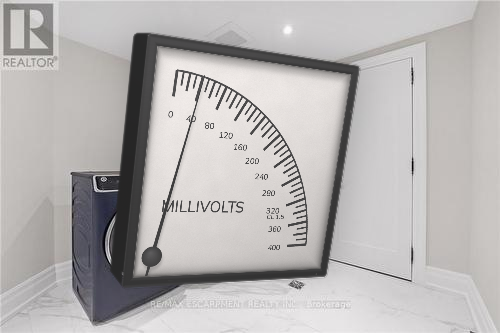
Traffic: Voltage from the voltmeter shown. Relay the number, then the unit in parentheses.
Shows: 40 (mV)
